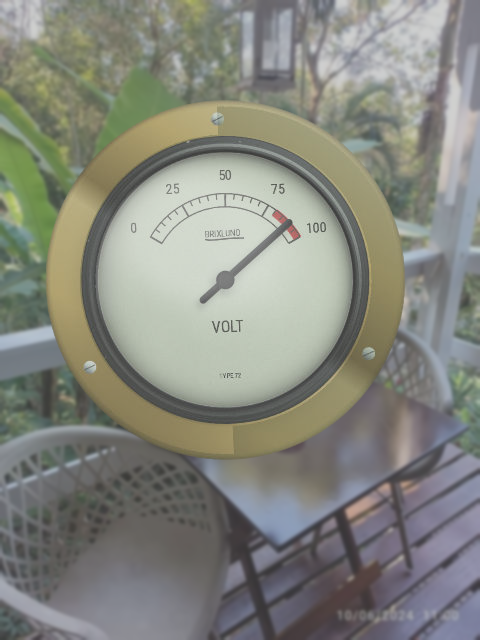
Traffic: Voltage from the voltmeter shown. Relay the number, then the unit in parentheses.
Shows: 90 (V)
